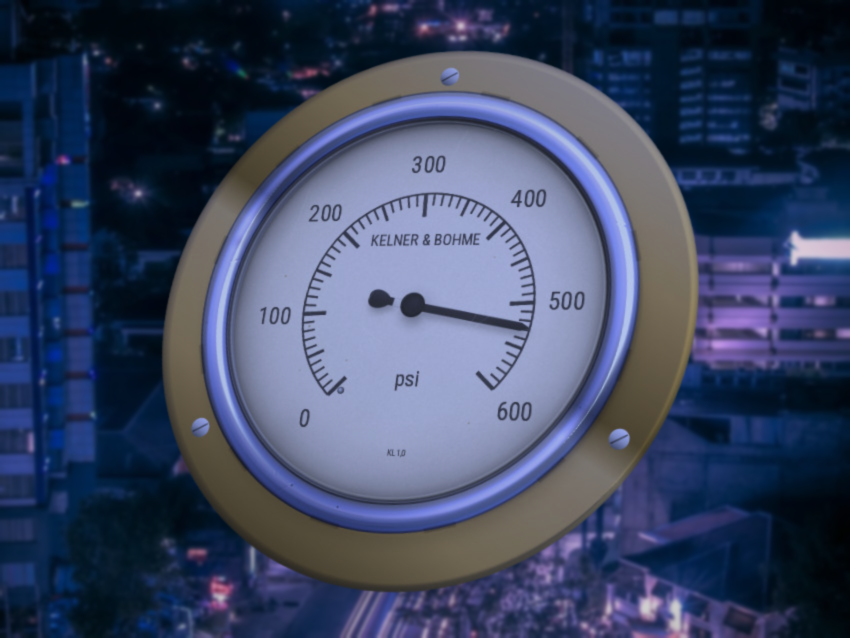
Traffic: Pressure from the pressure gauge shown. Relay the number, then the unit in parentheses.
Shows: 530 (psi)
